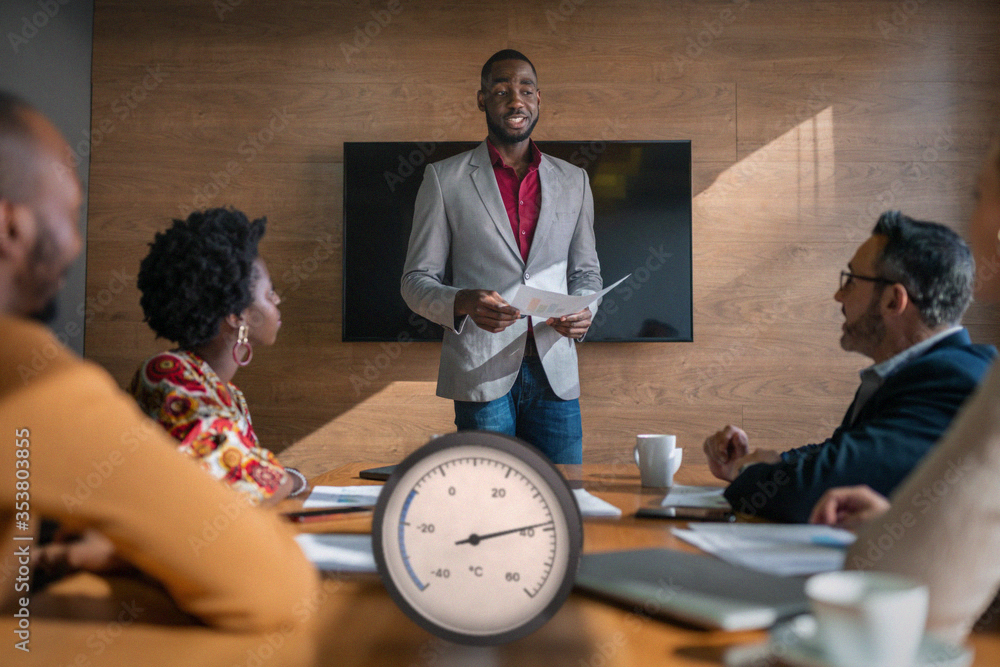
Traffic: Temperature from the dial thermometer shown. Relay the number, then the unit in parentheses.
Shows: 38 (°C)
